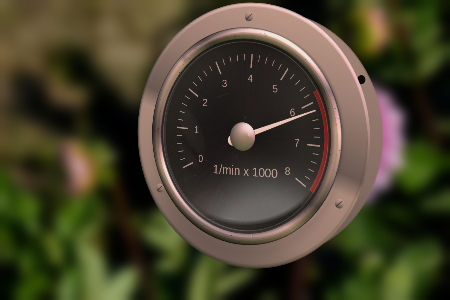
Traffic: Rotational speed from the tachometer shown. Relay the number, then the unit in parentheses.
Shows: 6200 (rpm)
